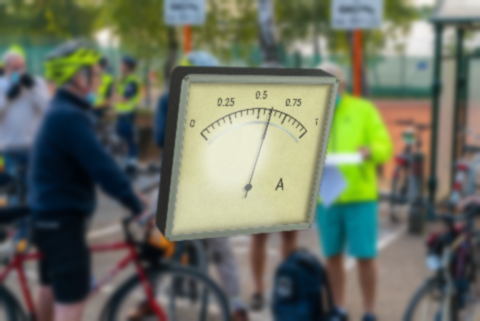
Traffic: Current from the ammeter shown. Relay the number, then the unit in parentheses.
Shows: 0.6 (A)
